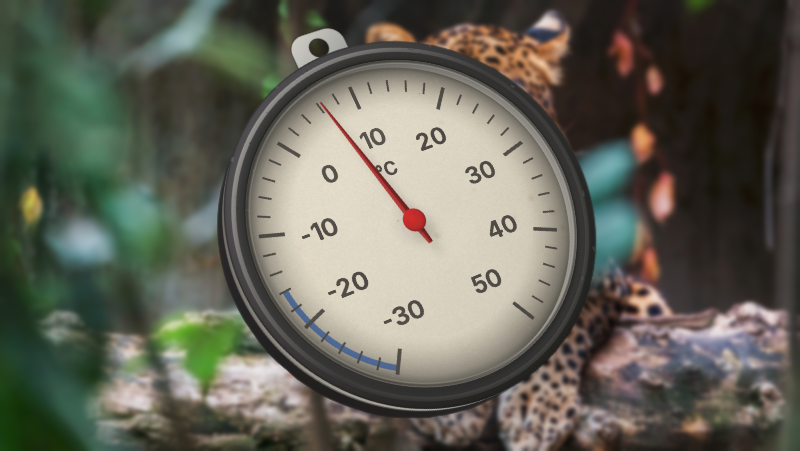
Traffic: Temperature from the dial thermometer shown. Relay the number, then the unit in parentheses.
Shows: 6 (°C)
